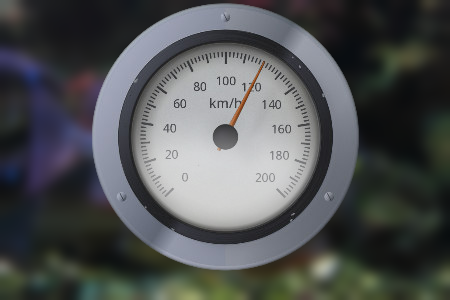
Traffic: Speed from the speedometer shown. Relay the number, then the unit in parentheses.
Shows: 120 (km/h)
